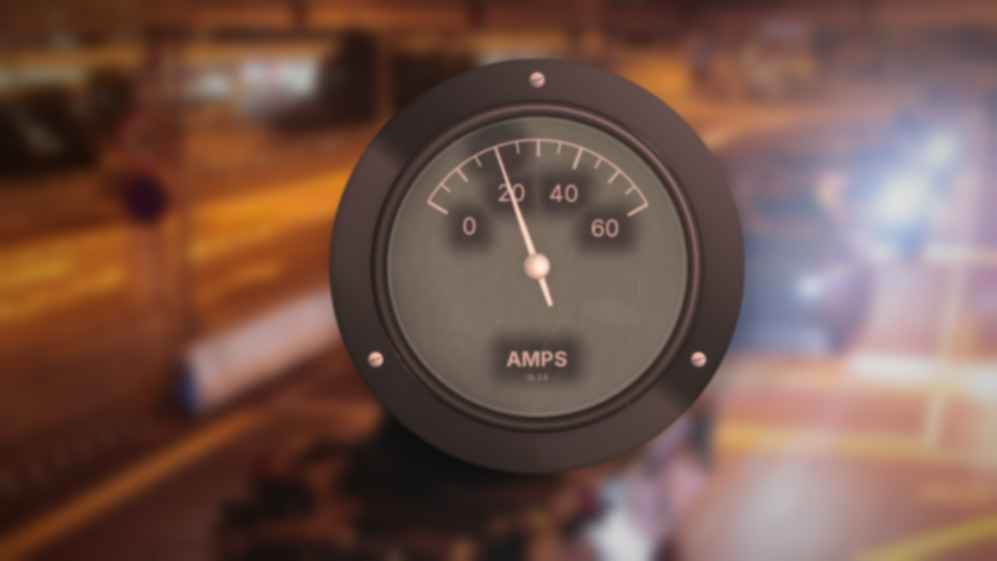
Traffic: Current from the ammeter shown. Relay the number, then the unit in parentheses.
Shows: 20 (A)
